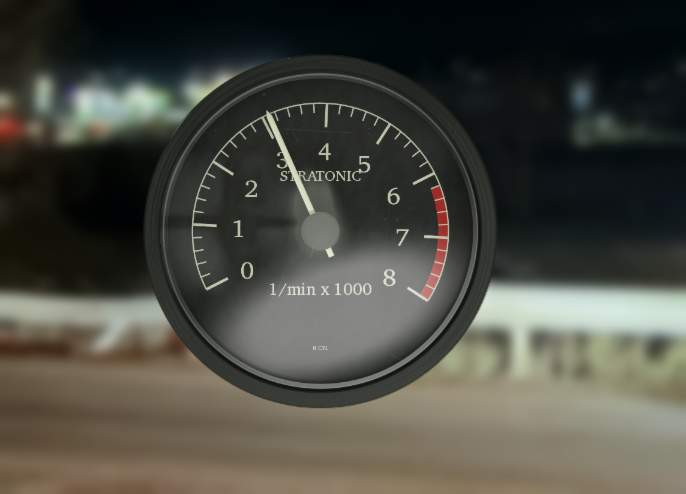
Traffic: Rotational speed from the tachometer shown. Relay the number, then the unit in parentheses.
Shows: 3100 (rpm)
